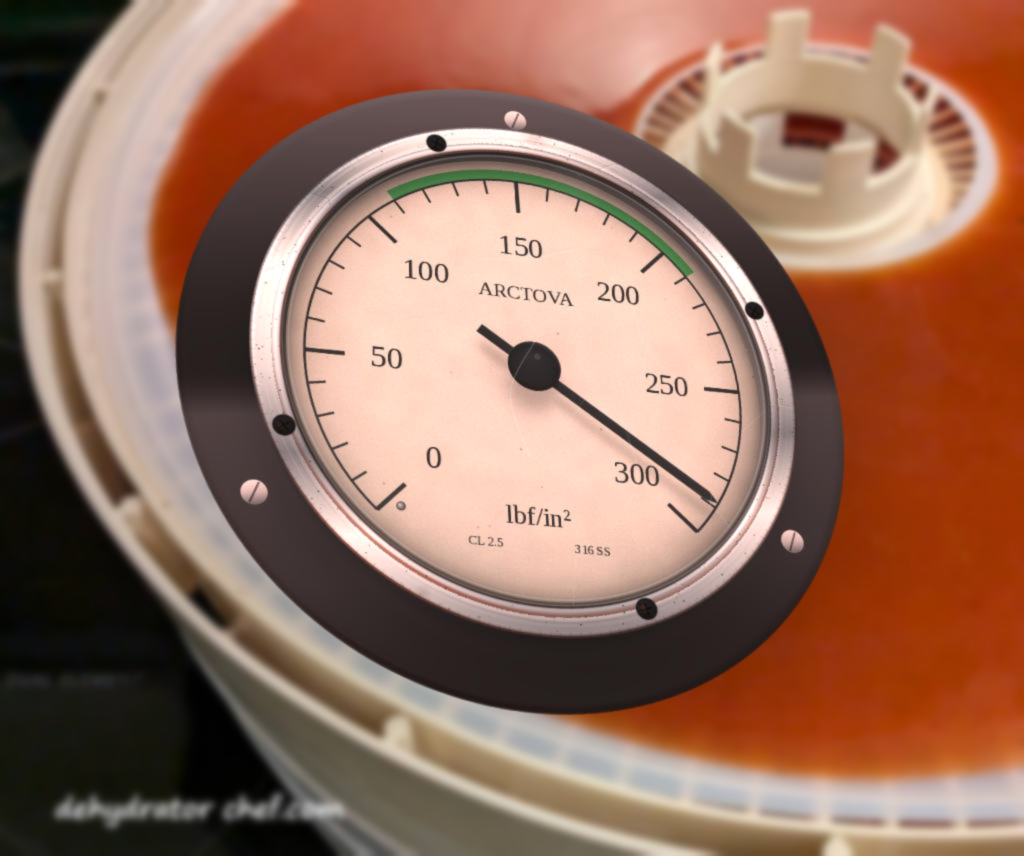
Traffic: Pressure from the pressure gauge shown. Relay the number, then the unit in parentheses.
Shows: 290 (psi)
